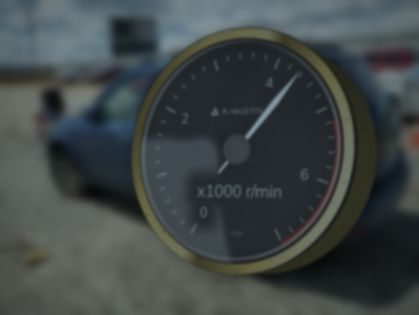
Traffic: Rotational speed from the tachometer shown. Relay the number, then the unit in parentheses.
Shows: 4400 (rpm)
